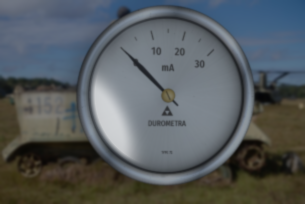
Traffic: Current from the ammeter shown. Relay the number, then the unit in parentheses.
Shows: 0 (mA)
